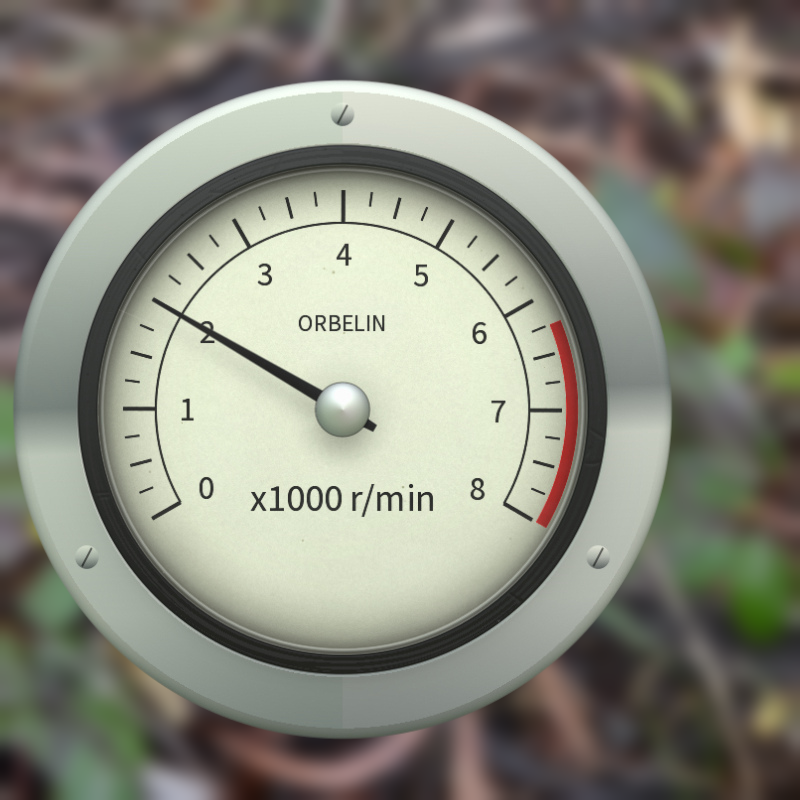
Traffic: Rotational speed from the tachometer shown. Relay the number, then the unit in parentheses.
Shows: 2000 (rpm)
